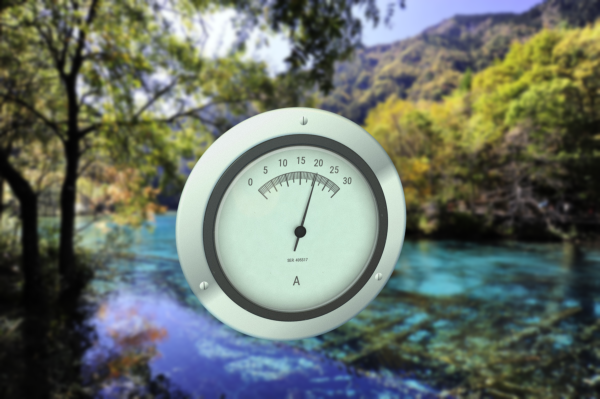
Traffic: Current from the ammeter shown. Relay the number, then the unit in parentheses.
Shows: 20 (A)
